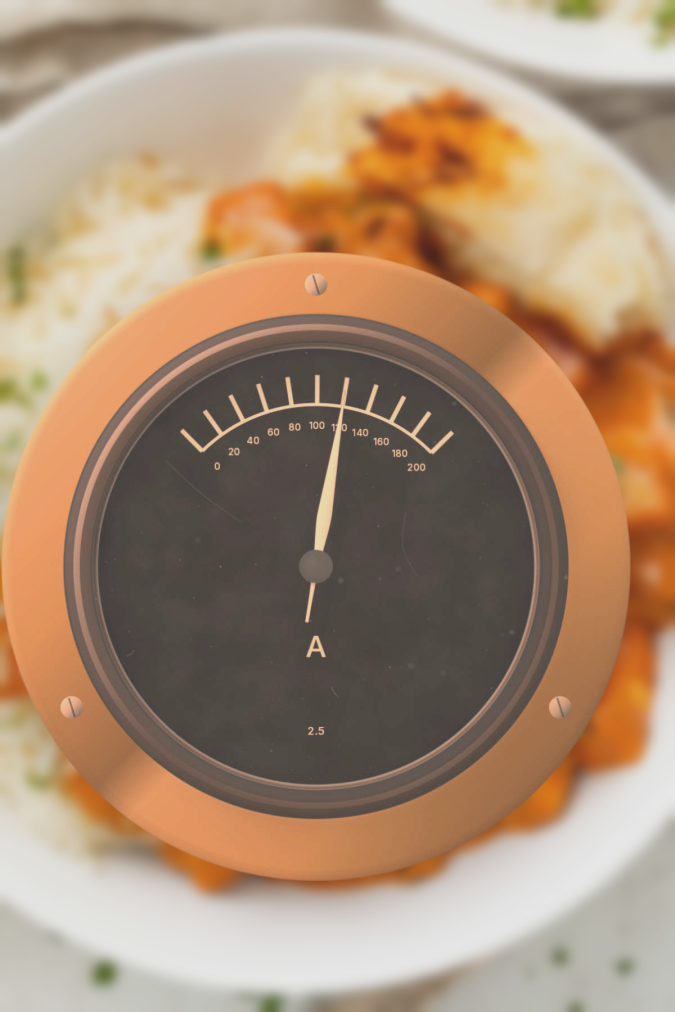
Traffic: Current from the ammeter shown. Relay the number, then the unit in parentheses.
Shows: 120 (A)
